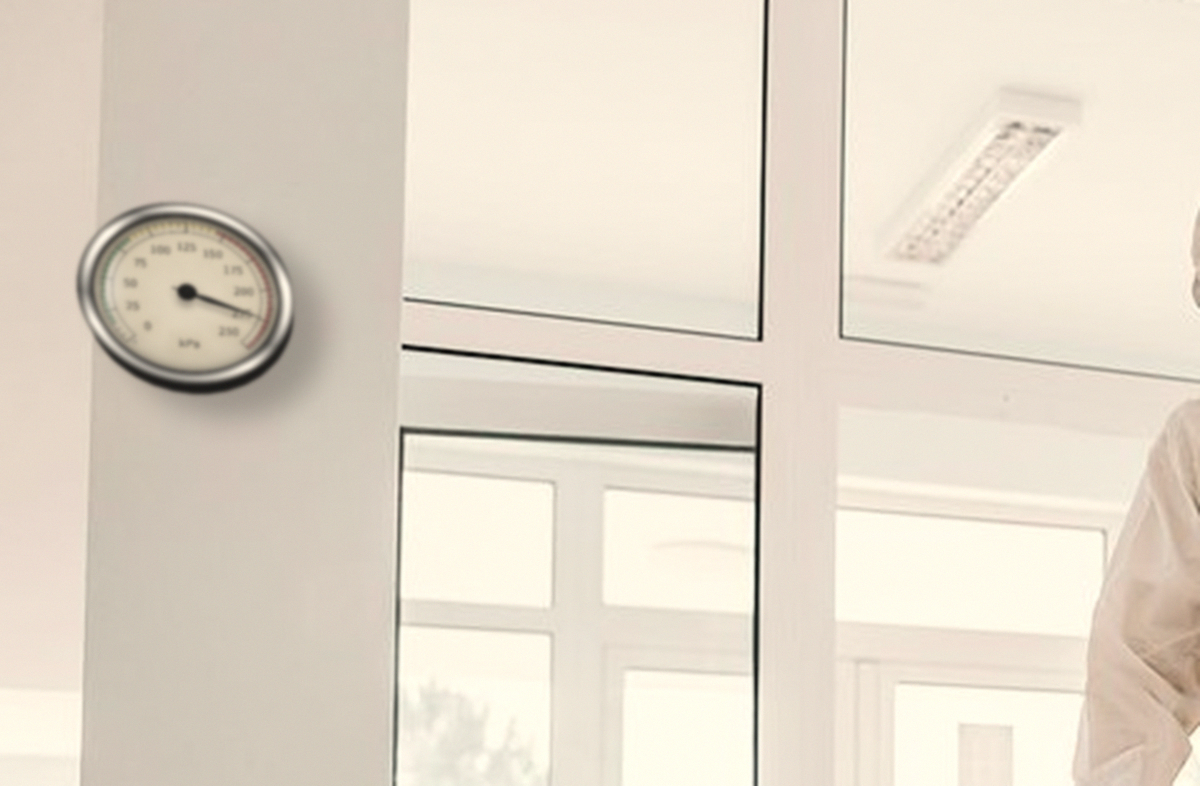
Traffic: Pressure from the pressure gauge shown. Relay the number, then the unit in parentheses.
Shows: 225 (kPa)
